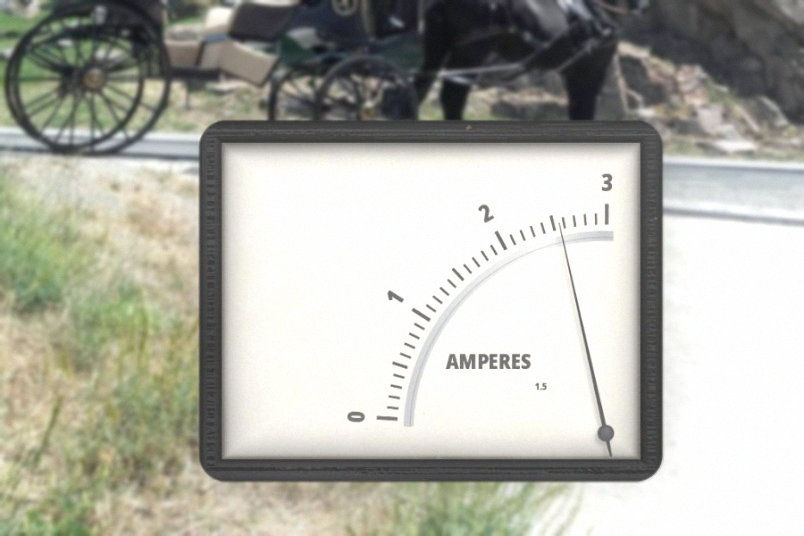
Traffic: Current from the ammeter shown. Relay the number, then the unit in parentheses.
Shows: 2.55 (A)
